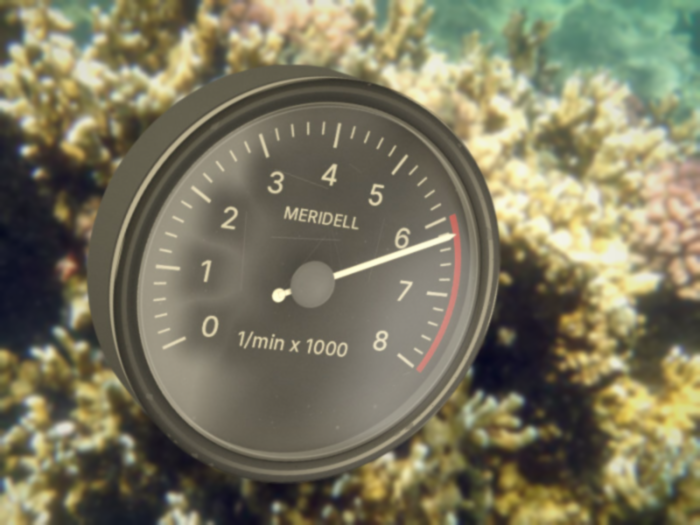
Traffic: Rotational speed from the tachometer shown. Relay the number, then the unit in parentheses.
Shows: 6200 (rpm)
